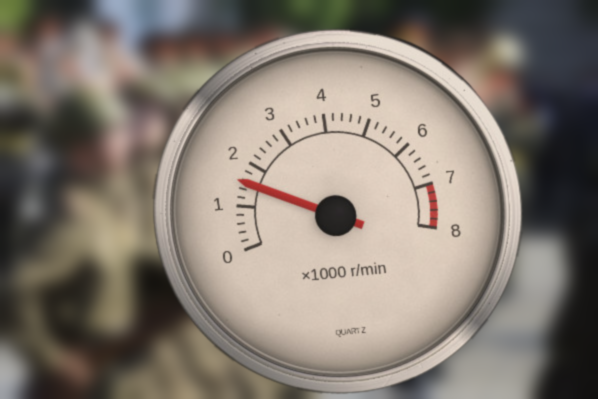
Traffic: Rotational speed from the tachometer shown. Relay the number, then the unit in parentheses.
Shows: 1600 (rpm)
